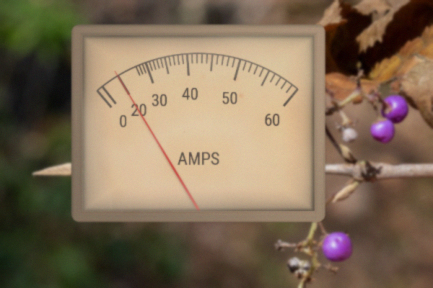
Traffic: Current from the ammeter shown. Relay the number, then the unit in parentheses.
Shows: 20 (A)
